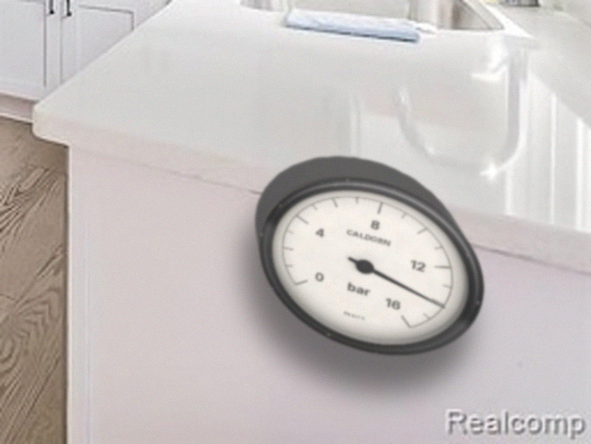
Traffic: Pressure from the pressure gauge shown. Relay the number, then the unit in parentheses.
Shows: 14 (bar)
